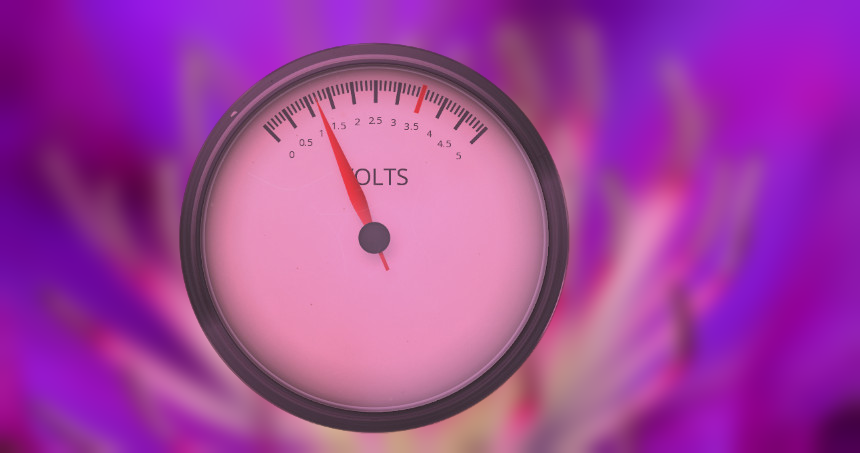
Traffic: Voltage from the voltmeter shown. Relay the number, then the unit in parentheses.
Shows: 1.2 (V)
